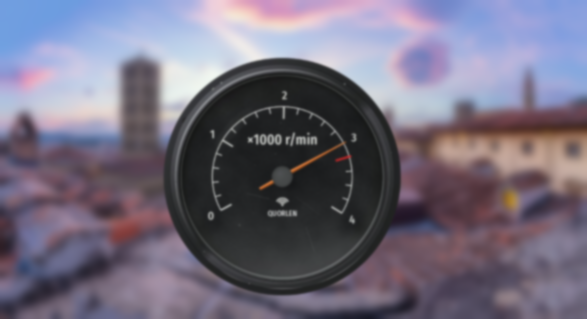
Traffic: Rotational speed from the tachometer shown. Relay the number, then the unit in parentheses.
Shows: 3000 (rpm)
